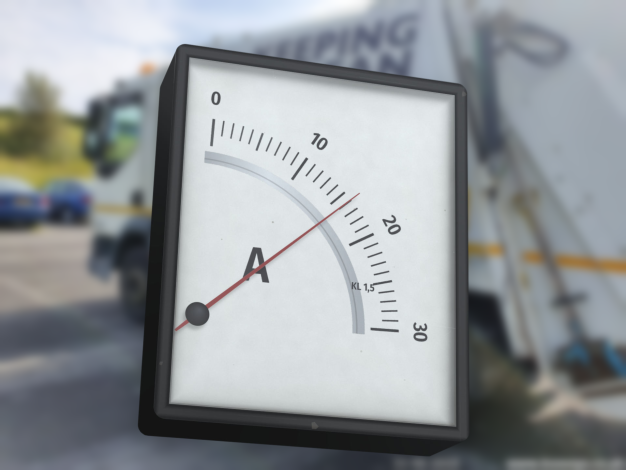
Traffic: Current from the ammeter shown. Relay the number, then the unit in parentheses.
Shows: 16 (A)
